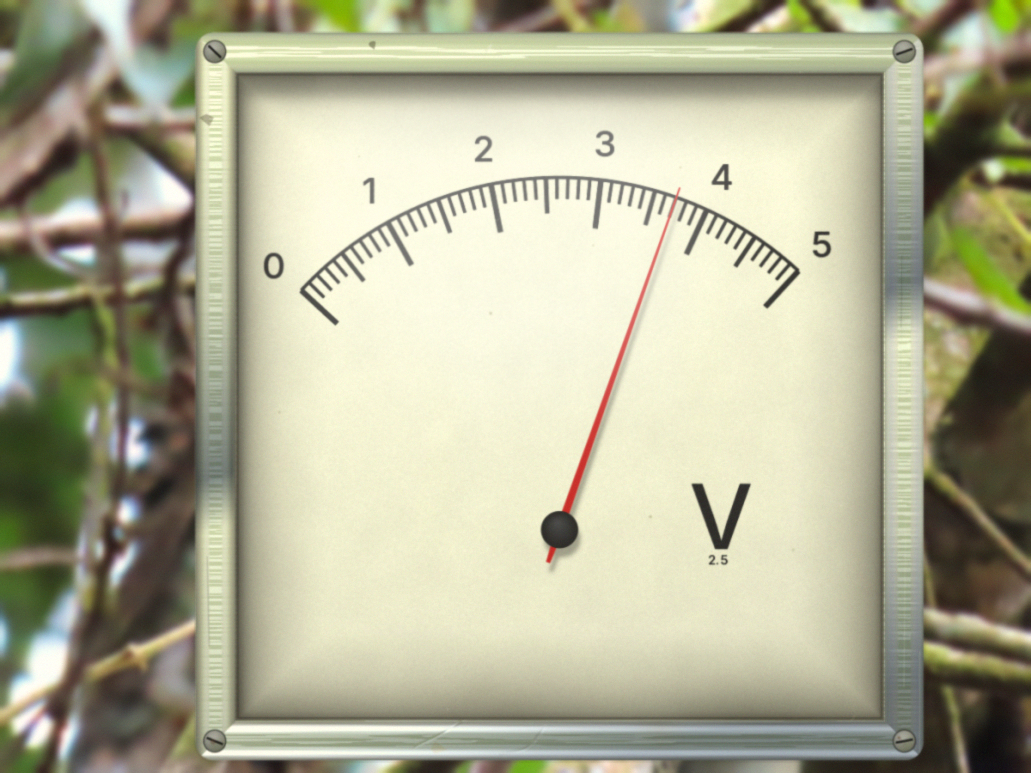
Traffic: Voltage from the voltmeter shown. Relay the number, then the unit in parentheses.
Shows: 3.7 (V)
